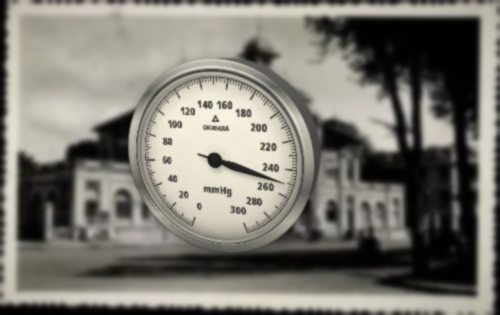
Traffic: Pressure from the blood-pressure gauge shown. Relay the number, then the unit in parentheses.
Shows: 250 (mmHg)
